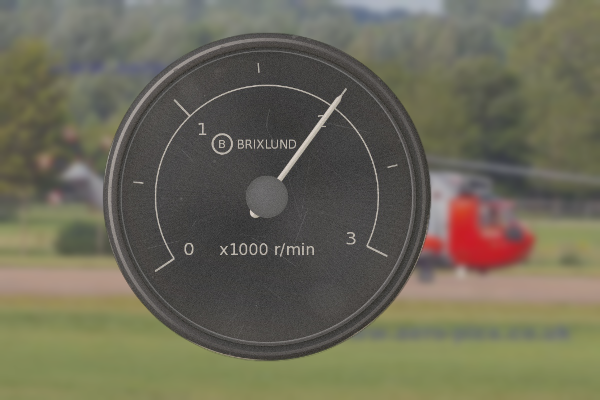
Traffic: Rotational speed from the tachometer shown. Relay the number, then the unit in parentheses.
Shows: 2000 (rpm)
